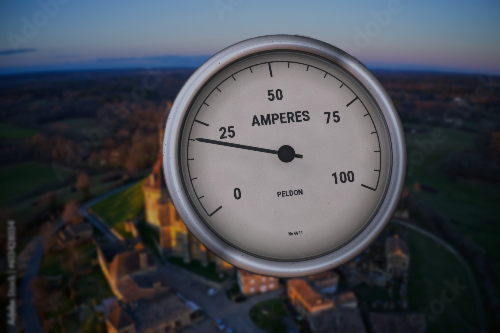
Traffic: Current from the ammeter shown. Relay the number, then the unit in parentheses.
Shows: 20 (A)
